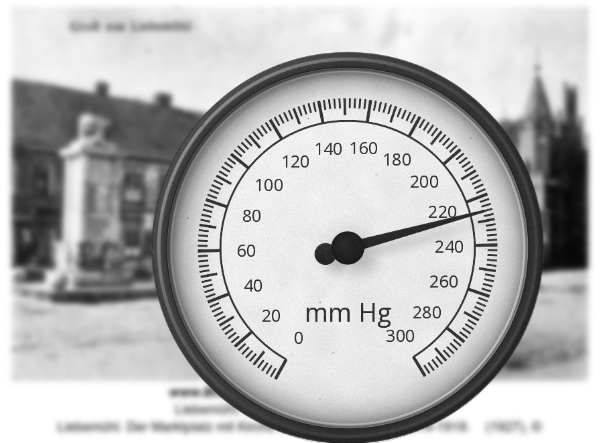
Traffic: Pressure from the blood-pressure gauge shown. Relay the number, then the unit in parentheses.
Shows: 226 (mmHg)
